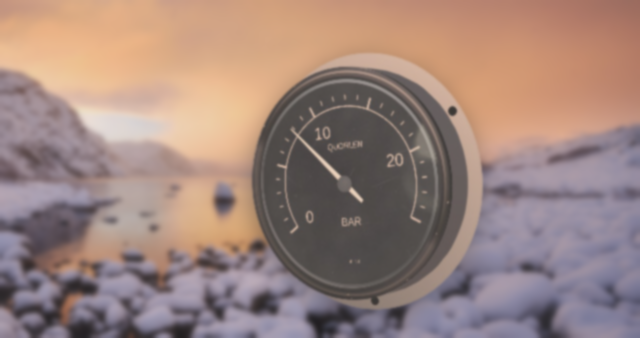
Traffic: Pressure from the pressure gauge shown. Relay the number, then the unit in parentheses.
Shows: 8 (bar)
